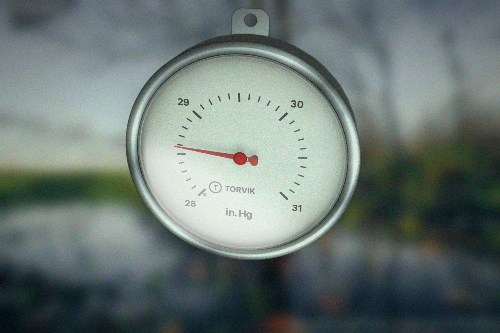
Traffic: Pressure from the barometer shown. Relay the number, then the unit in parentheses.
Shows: 28.6 (inHg)
